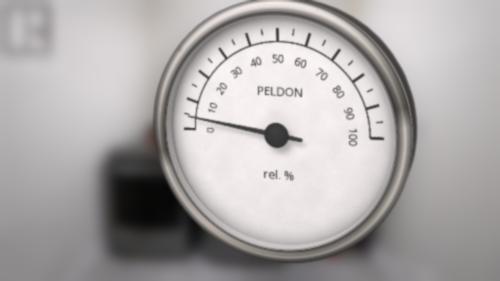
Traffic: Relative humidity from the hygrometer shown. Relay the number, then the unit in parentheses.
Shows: 5 (%)
